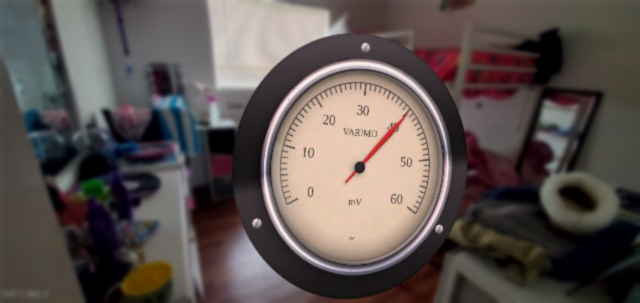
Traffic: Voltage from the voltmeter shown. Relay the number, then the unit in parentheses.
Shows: 40 (mV)
